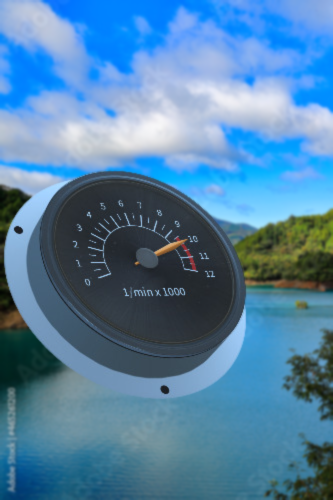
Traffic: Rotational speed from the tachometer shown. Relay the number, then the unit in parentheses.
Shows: 10000 (rpm)
